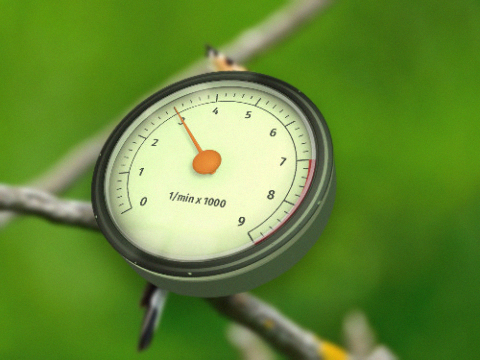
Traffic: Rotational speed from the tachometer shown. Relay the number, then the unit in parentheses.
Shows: 3000 (rpm)
